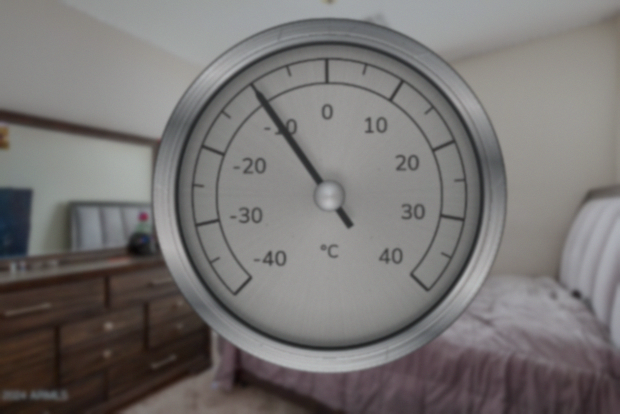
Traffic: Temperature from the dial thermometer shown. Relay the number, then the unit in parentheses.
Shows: -10 (°C)
